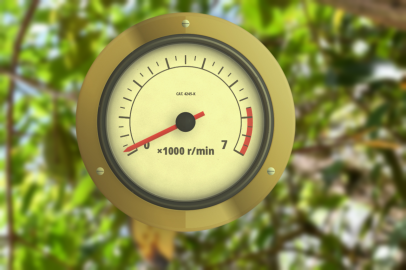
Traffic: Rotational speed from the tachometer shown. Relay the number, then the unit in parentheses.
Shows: 125 (rpm)
